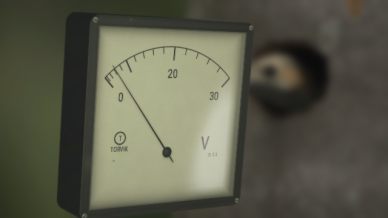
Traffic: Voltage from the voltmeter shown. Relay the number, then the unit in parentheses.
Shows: 6 (V)
